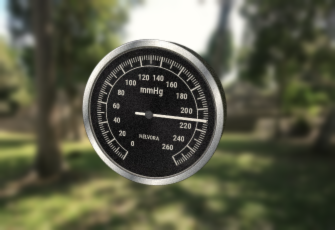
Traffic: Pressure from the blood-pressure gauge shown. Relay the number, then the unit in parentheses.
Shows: 210 (mmHg)
